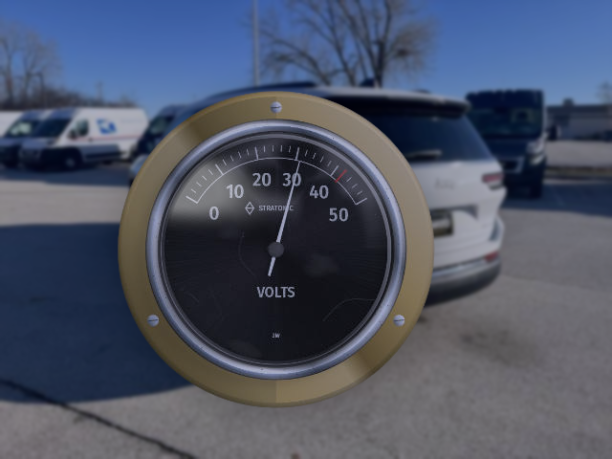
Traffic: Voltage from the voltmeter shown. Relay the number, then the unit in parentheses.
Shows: 31 (V)
